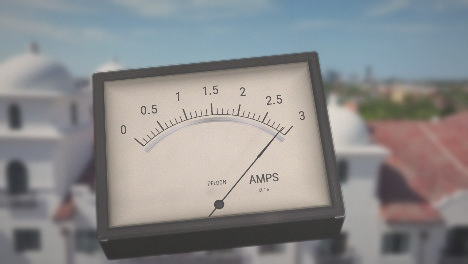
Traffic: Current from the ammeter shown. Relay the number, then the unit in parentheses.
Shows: 2.9 (A)
